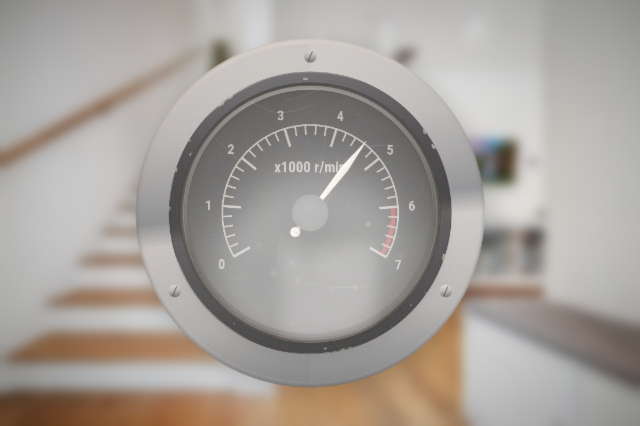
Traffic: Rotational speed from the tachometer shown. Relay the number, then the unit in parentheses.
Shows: 4600 (rpm)
